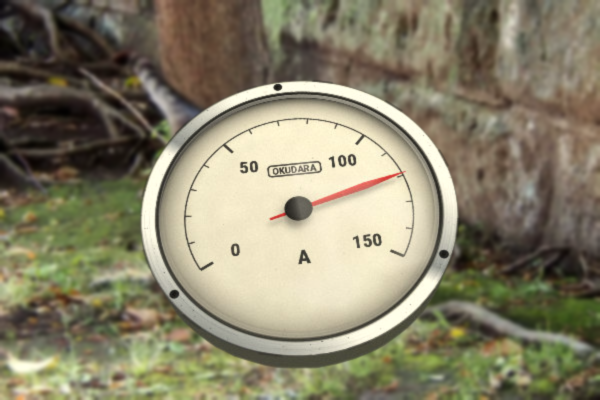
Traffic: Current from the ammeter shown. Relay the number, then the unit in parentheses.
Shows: 120 (A)
